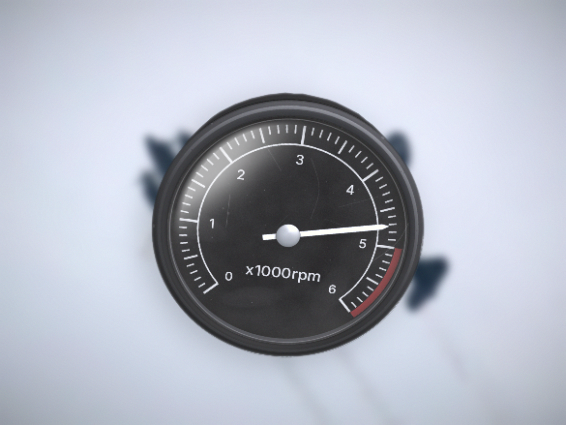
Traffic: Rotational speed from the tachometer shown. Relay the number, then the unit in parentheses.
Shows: 4700 (rpm)
